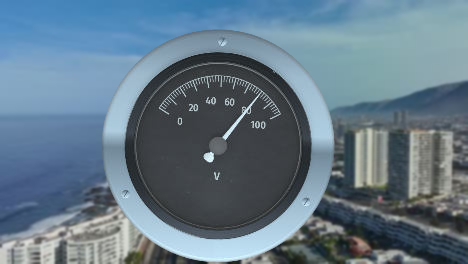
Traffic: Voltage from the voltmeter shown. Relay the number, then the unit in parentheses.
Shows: 80 (V)
